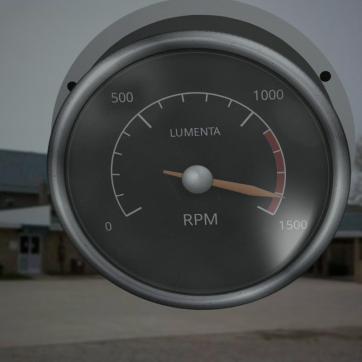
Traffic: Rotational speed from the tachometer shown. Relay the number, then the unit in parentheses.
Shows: 1400 (rpm)
